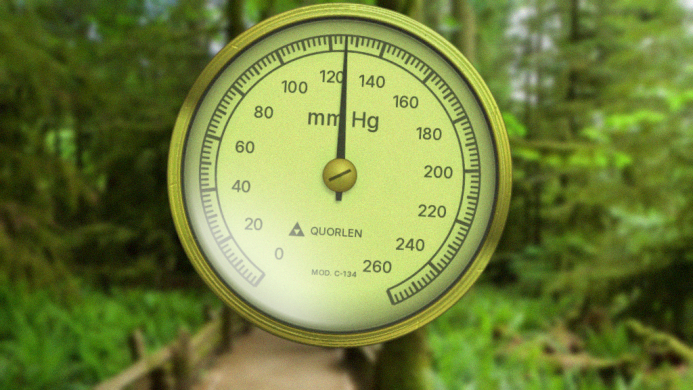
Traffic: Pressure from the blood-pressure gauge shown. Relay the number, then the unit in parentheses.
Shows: 126 (mmHg)
